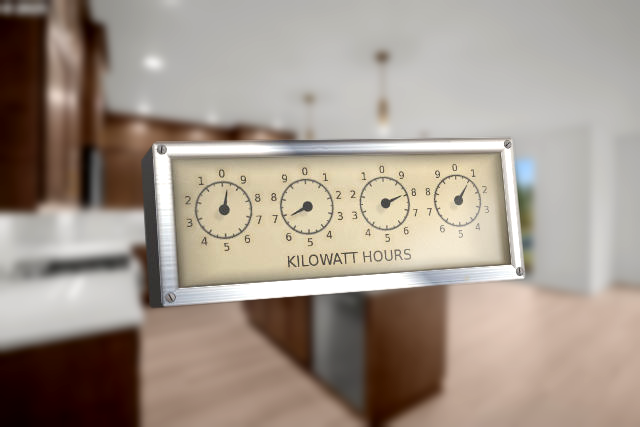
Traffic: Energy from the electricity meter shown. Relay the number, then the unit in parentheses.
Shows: 9681 (kWh)
